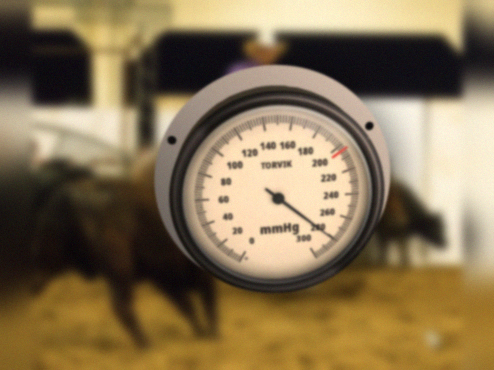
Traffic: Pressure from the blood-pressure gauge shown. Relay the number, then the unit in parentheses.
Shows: 280 (mmHg)
